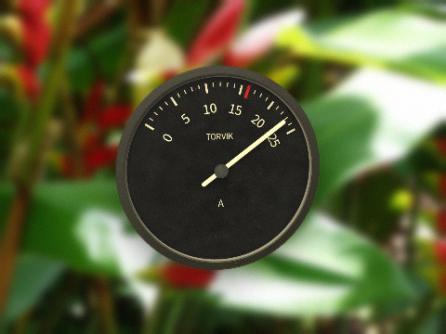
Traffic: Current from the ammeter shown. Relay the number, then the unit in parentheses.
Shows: 23 (A)
